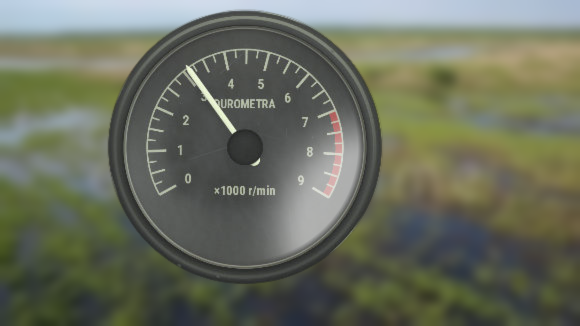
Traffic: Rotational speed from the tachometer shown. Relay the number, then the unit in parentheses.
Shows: 3125 (rpm)
